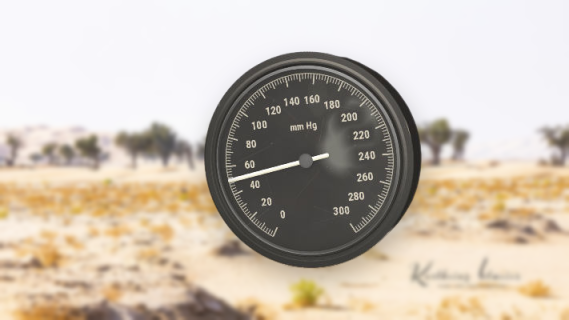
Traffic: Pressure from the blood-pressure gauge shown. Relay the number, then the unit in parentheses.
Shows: 50 (mmHg)
